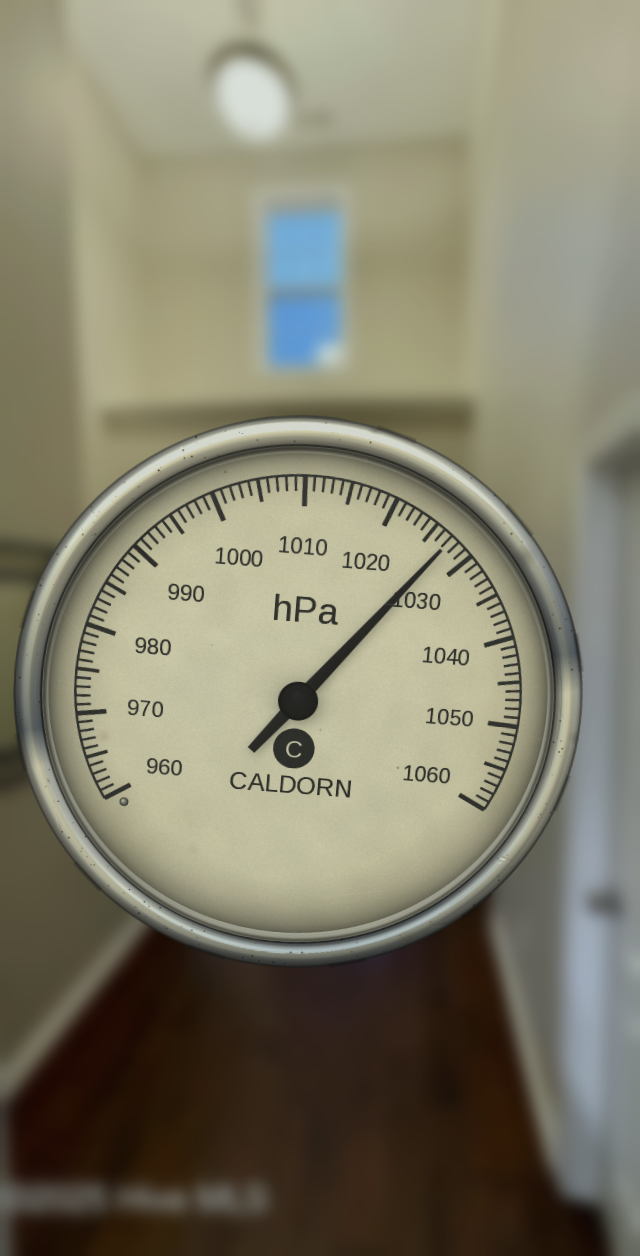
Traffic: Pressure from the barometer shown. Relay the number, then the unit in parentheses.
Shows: 1027 (hPa)
